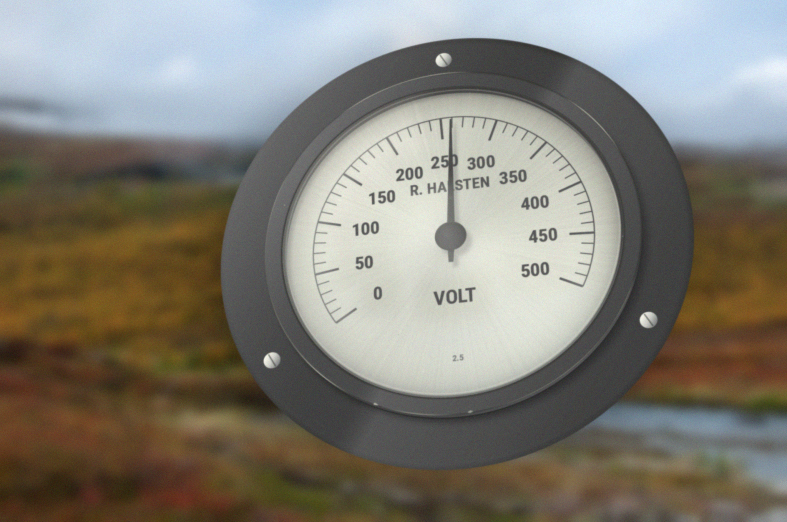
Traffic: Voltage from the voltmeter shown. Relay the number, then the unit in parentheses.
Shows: 260 (V)
